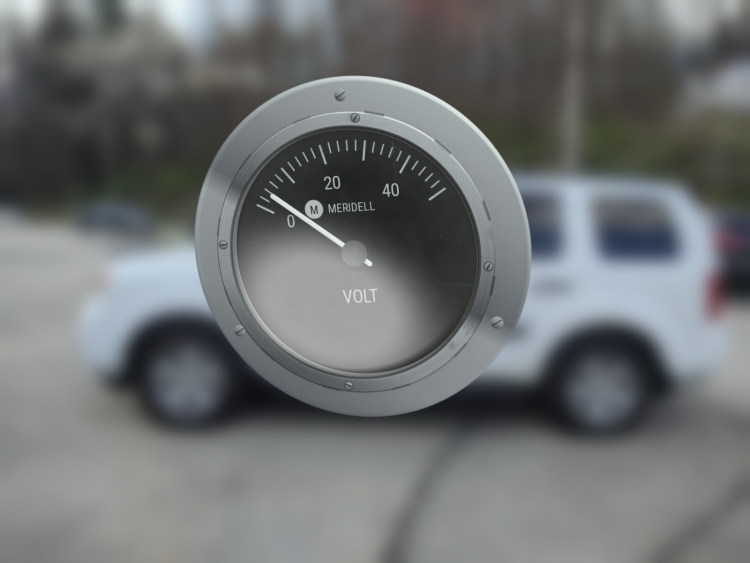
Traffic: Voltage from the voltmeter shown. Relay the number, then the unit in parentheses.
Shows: 4 (V)
